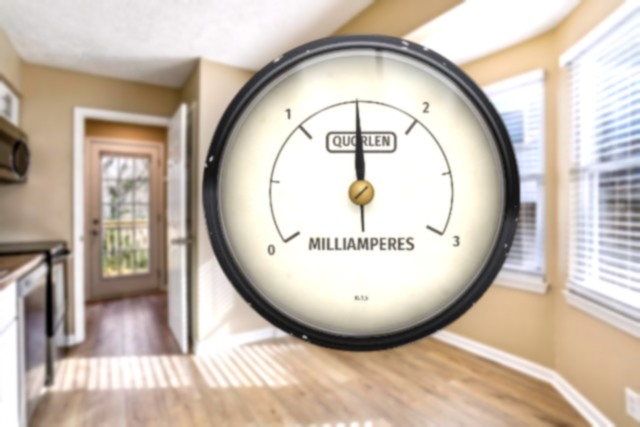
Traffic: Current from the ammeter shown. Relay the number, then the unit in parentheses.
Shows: 1.5 (mA)
